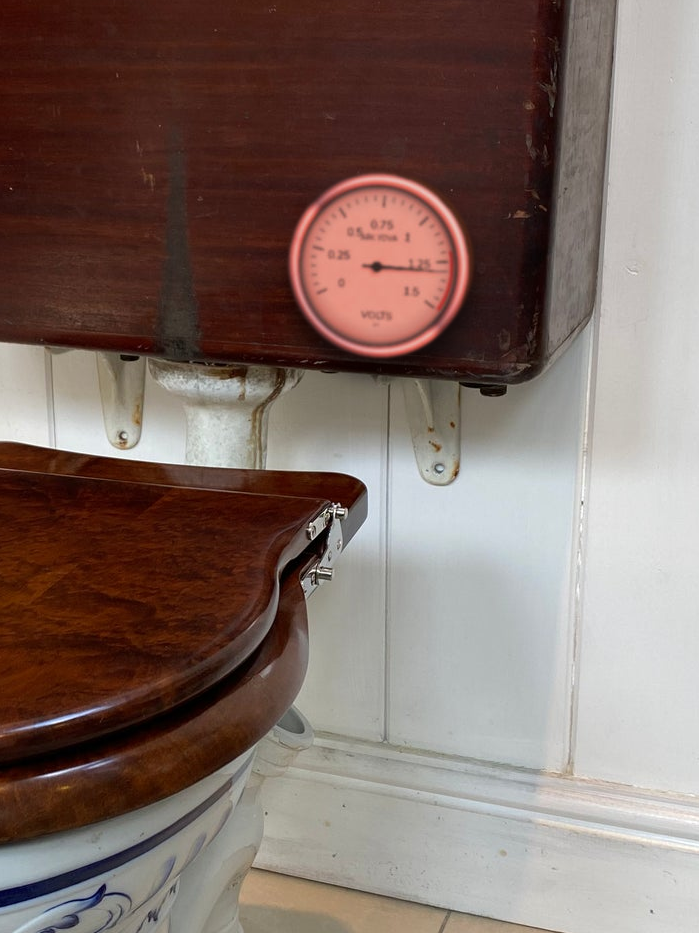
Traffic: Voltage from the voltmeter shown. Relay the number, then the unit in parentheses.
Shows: 1.3 (V)
